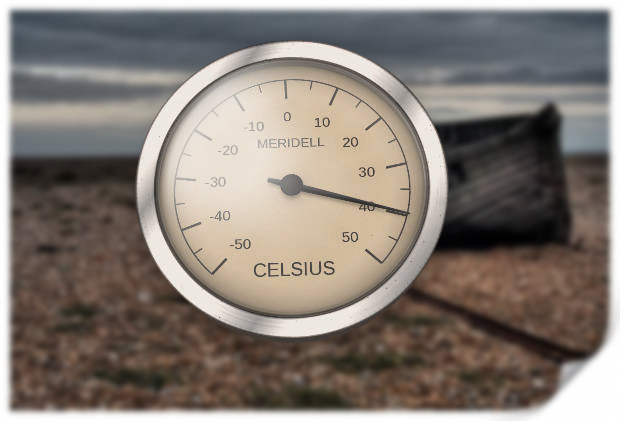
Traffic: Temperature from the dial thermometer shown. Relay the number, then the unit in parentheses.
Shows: 40 (°C)
